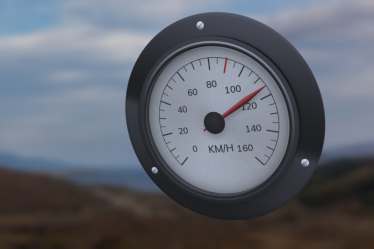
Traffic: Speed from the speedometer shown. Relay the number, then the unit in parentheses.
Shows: 115 (km/h)
